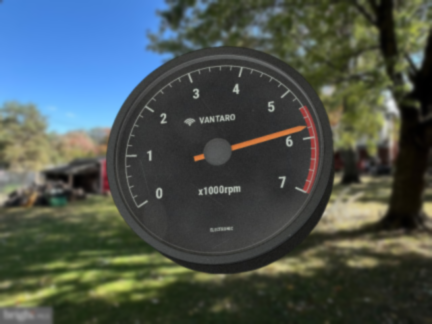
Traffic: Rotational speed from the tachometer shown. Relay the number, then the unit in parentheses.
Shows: 5800 (rpm)
